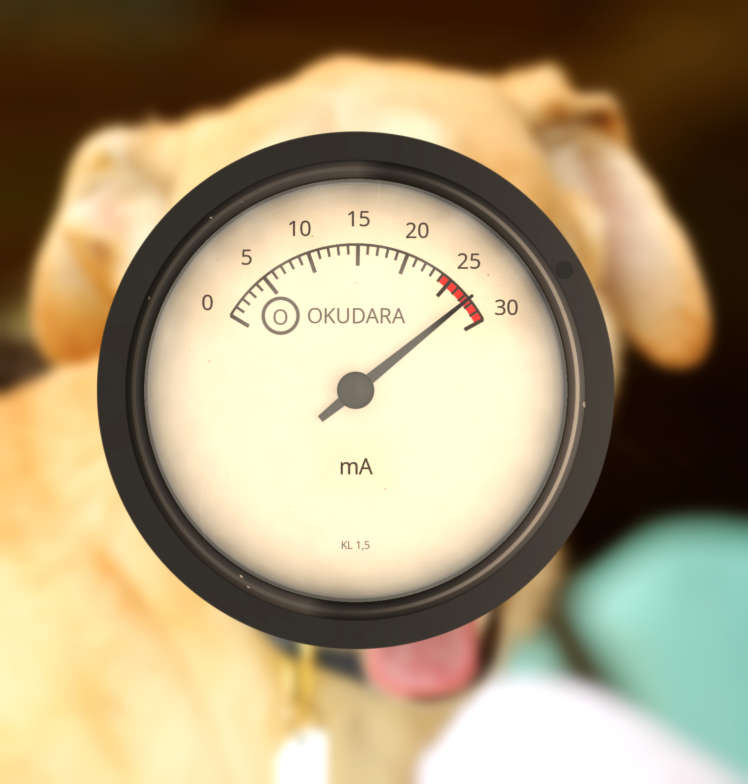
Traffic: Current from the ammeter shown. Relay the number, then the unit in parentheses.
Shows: 27.5 (mA)
